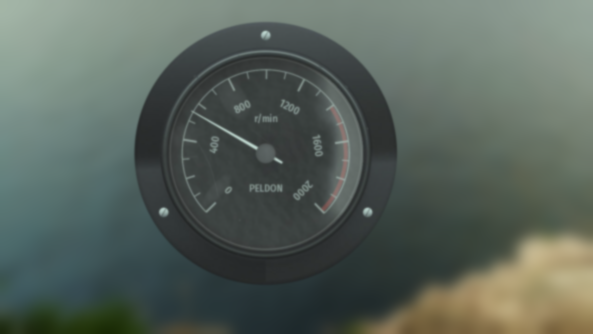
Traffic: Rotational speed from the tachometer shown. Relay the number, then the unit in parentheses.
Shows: 550 (rpm)
